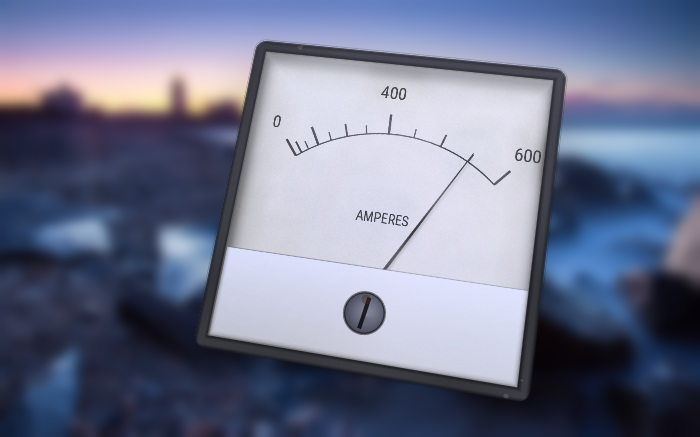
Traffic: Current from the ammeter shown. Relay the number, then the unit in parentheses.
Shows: 550 (A)
